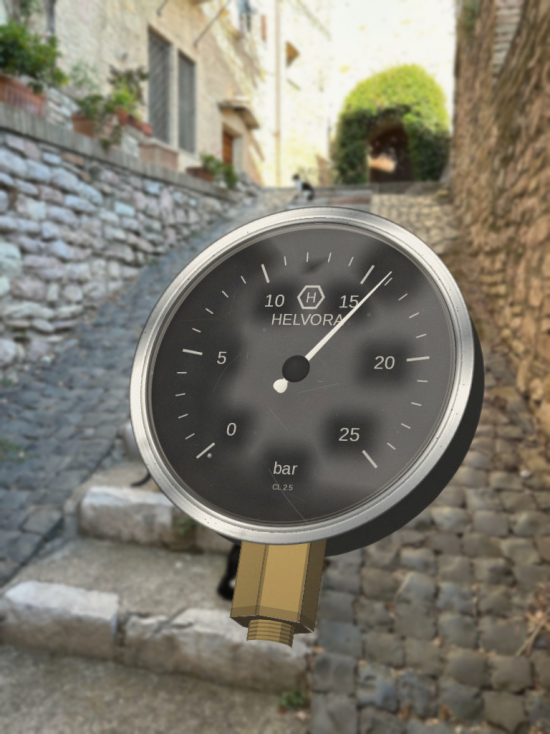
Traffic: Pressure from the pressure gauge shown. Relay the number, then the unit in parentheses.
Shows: 16 (bar)
